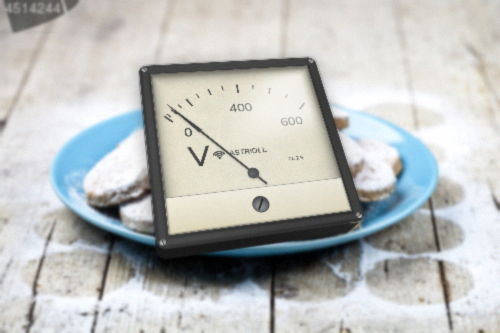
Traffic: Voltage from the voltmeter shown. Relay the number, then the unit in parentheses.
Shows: 100 (V)
